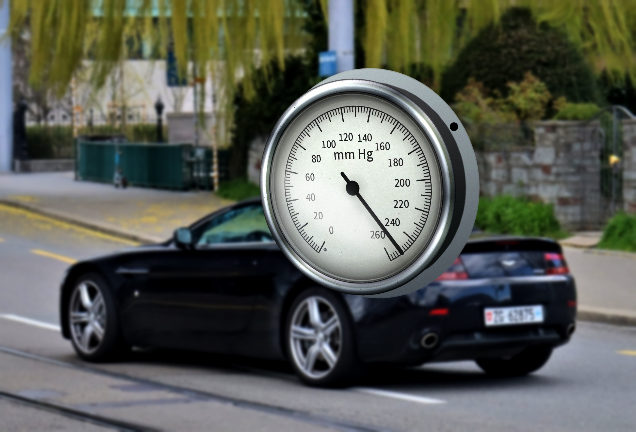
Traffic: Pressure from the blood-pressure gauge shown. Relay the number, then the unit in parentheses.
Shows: 250 (mmHg)
